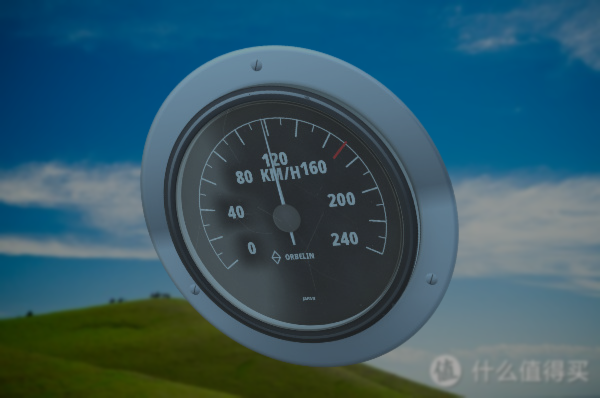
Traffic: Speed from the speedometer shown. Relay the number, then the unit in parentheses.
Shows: 120 (km/h)
